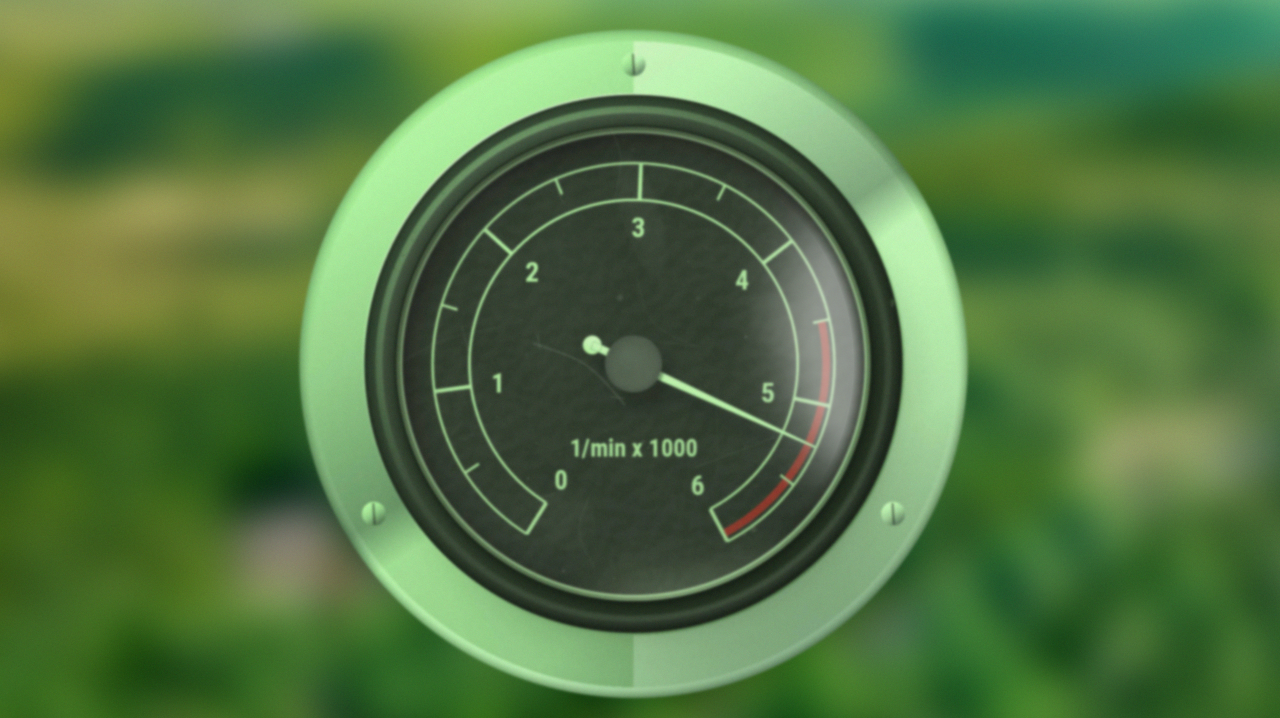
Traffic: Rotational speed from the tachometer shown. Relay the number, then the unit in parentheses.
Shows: 5250 (rpm)
